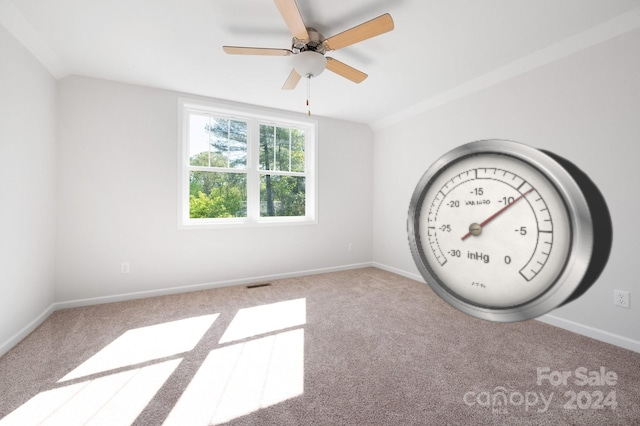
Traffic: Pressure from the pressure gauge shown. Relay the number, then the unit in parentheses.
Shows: -9 (inHg)
